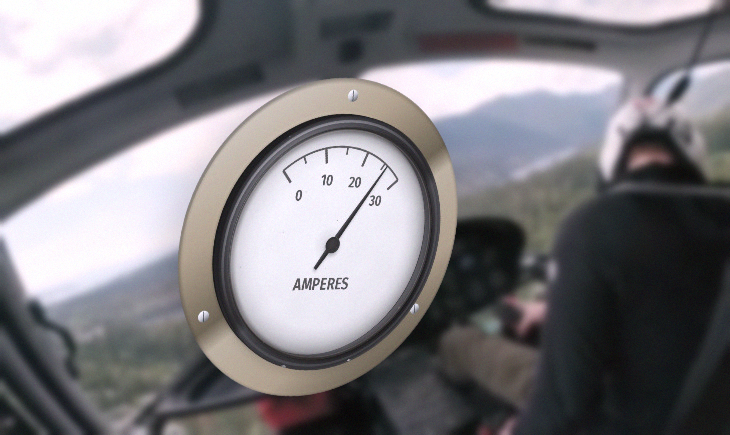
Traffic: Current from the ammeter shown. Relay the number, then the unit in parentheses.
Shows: 25 (A)
